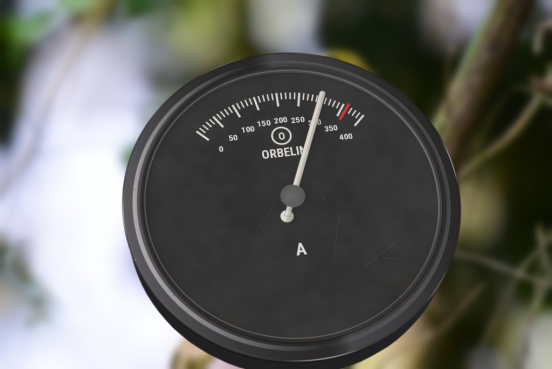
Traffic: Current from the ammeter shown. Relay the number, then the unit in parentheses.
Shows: 300 (A)
